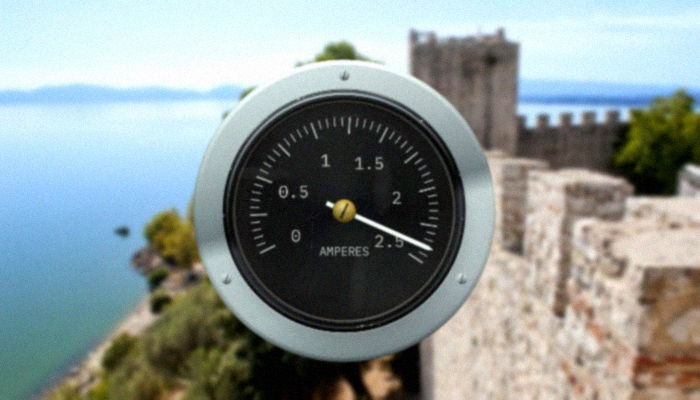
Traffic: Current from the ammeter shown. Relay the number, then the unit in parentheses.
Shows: 2.4 (A)
